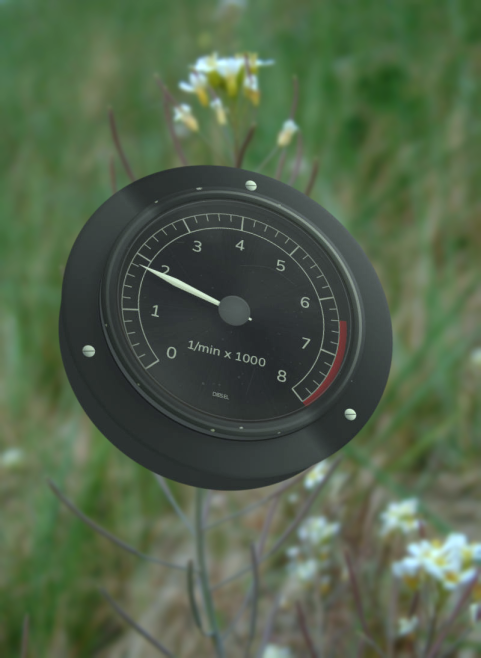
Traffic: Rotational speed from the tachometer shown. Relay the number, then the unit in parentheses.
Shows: 1800 (rpm)
